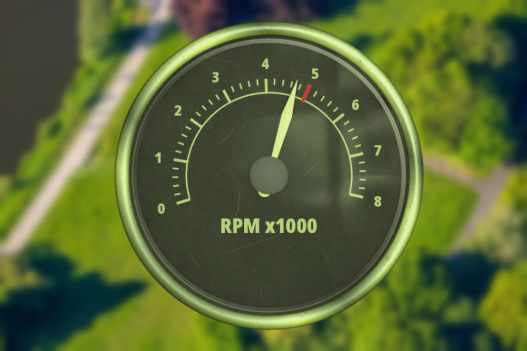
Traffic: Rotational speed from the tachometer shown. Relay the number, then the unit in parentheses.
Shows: 4700 (rpm)
